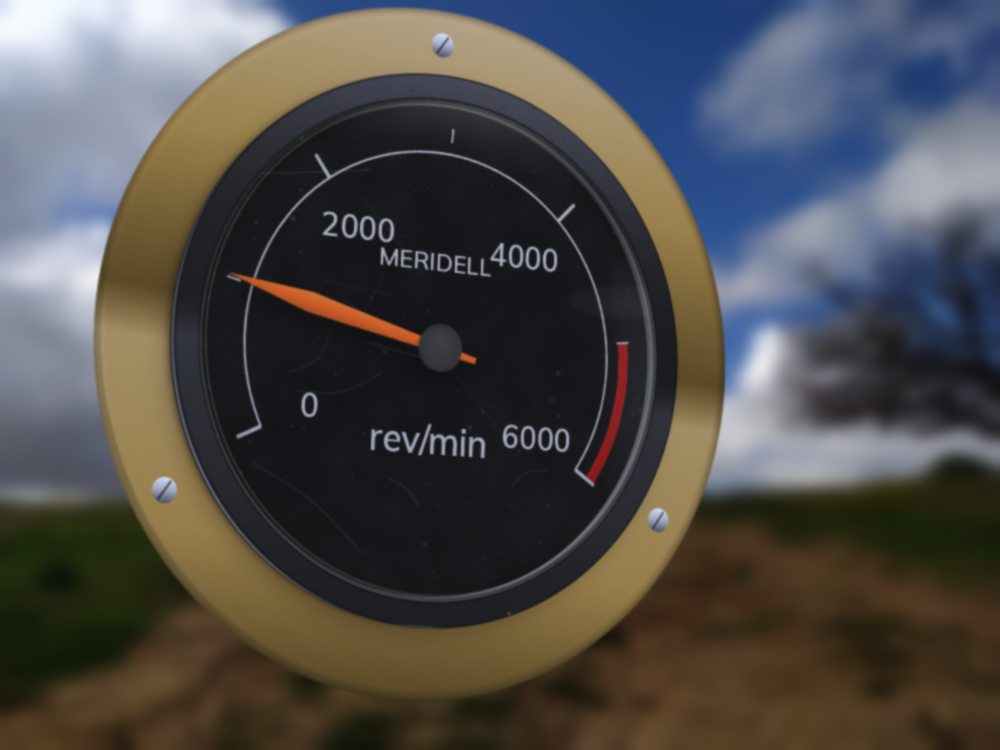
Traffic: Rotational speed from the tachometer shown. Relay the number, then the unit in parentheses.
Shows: 1000 (rpm)
